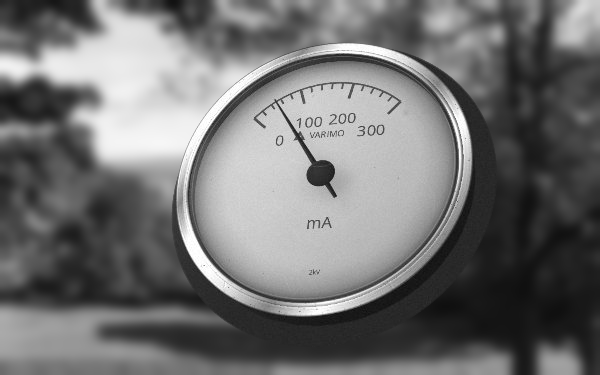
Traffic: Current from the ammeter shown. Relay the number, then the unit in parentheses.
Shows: 50 (mA)
